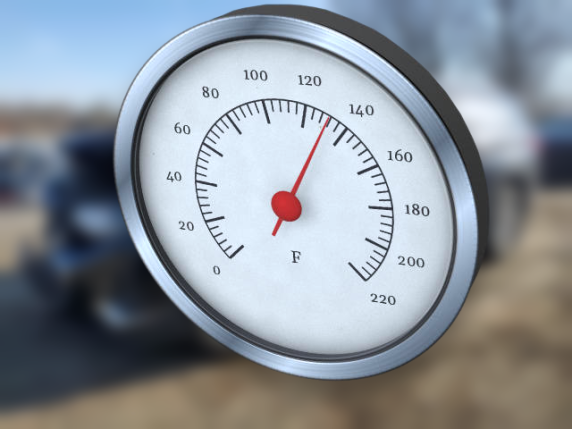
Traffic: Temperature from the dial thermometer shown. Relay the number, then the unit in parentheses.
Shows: 132 (°F)
